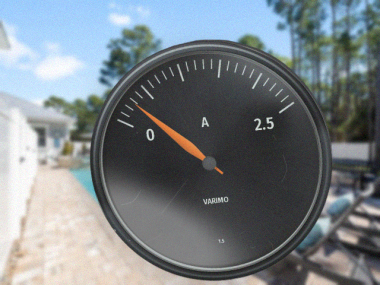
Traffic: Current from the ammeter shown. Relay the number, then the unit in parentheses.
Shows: 0.3 (A)
